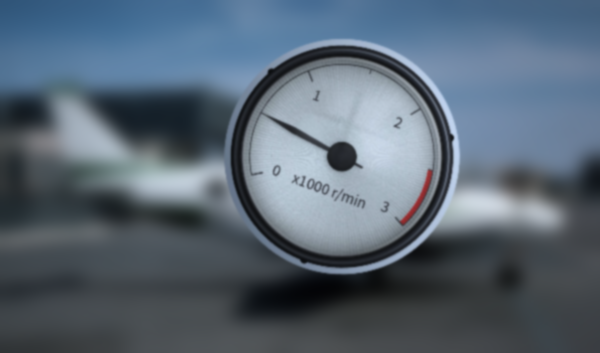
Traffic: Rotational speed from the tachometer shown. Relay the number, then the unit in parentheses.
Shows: 500 (rpm)
